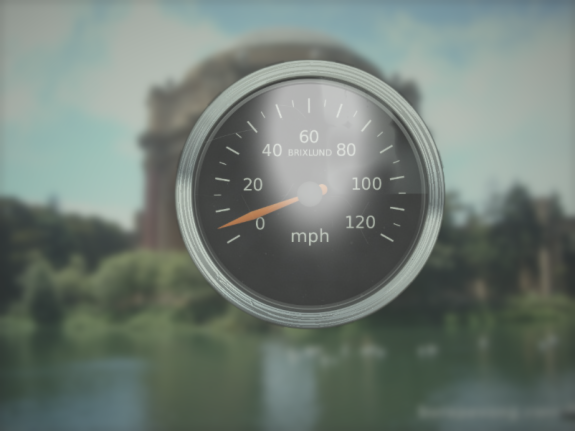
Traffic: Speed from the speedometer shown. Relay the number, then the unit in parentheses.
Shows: 5 (mph)
